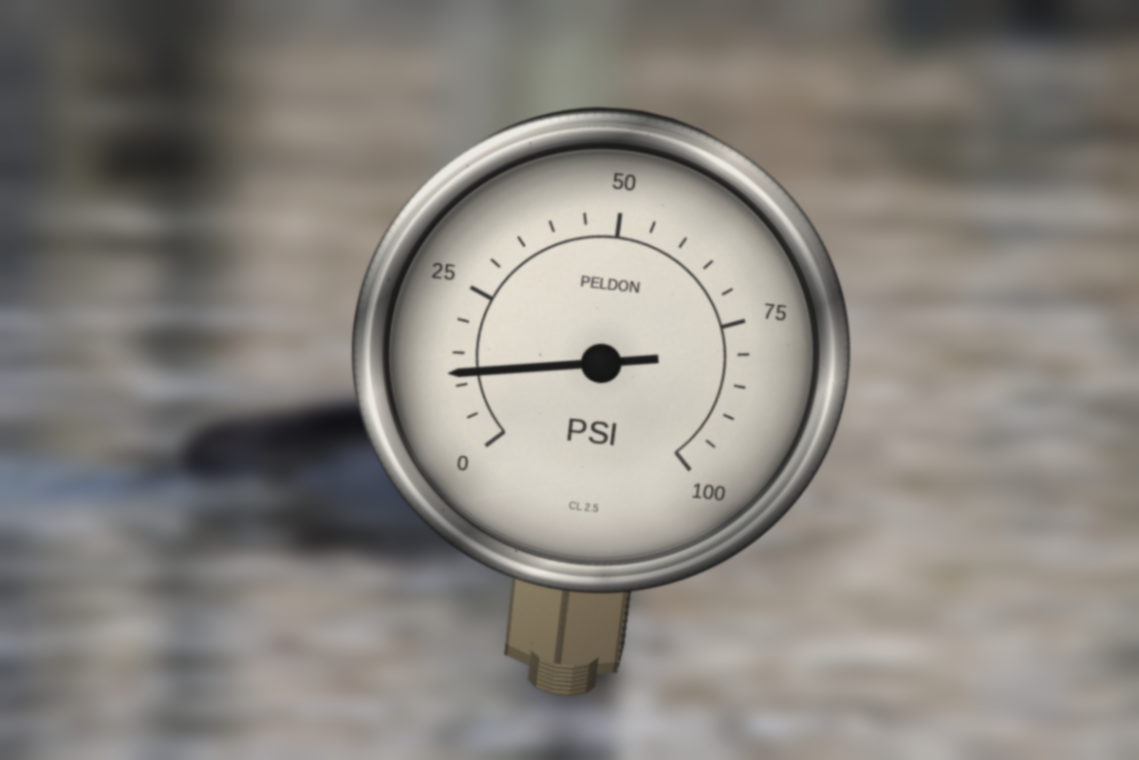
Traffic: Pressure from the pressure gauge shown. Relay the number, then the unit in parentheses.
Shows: 12.5 (psi)
